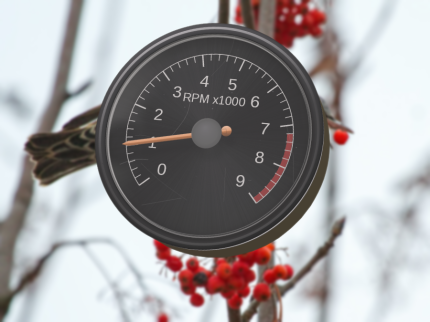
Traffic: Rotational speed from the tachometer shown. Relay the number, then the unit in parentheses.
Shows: 1000 (rpm)
